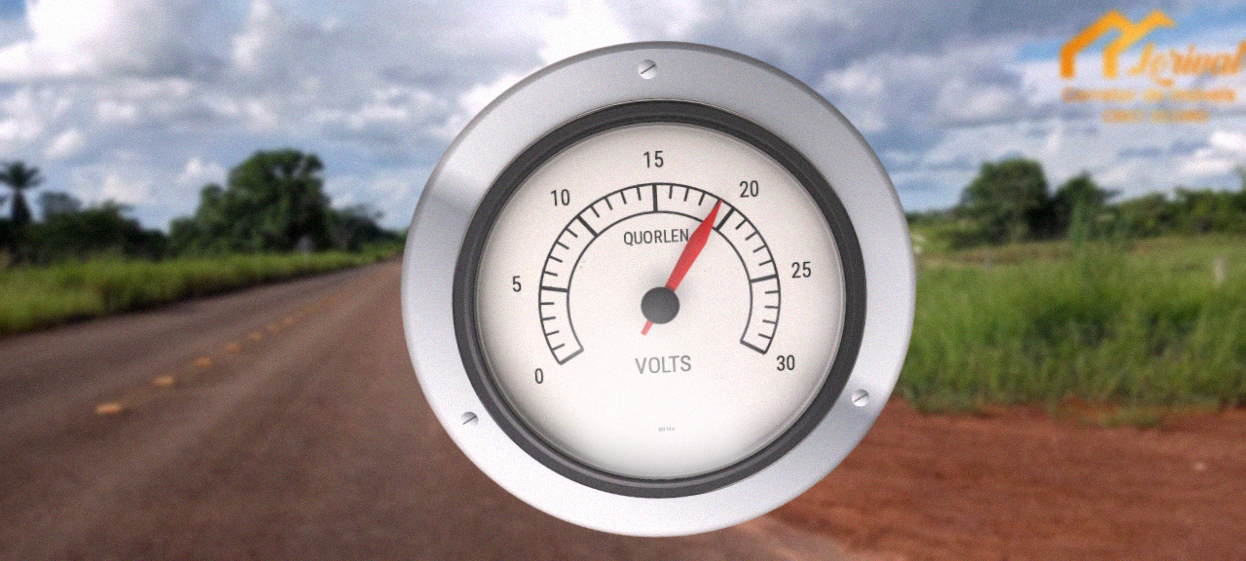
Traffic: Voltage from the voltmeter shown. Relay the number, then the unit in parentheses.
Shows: 19 (V)
